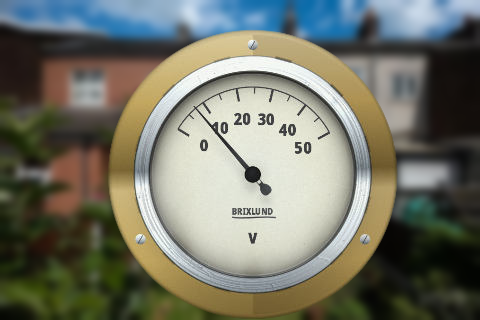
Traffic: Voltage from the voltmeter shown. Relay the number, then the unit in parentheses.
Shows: 7.5 (V)
